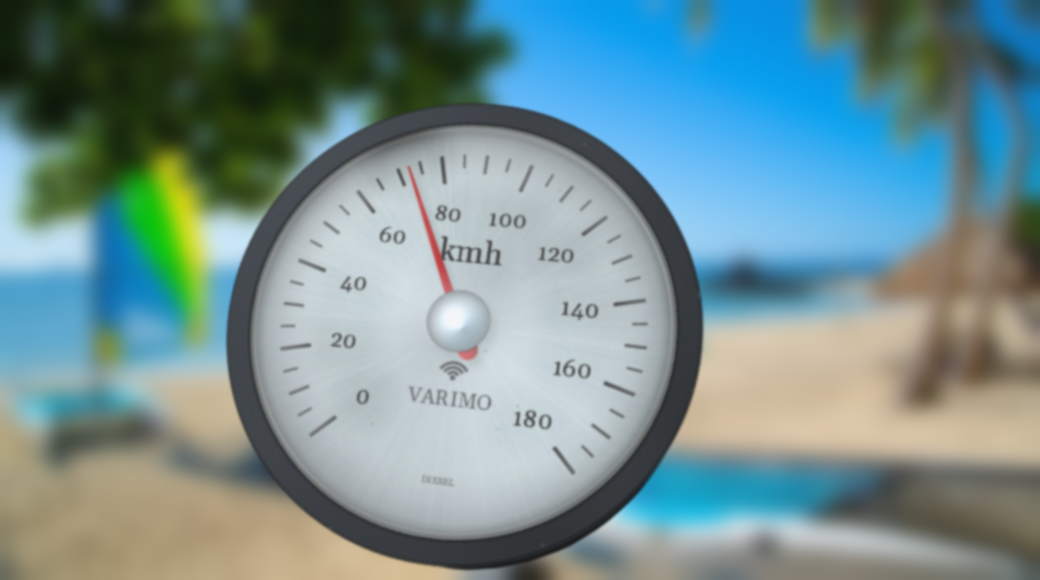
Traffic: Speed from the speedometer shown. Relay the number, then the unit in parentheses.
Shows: 72.5 (km/h)
